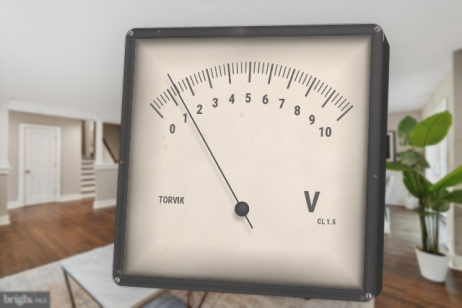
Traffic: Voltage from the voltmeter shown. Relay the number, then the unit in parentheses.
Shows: 1.4 (V)
